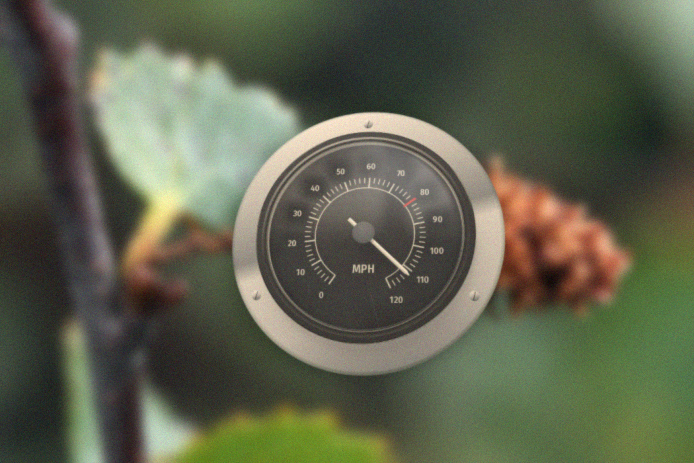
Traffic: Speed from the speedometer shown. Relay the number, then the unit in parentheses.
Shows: 112 (mph)
